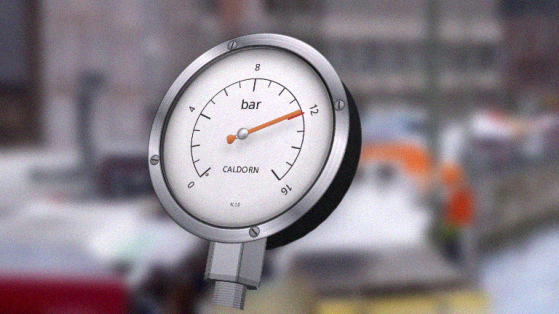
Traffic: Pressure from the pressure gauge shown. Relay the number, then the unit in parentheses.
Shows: 12 (bar)
